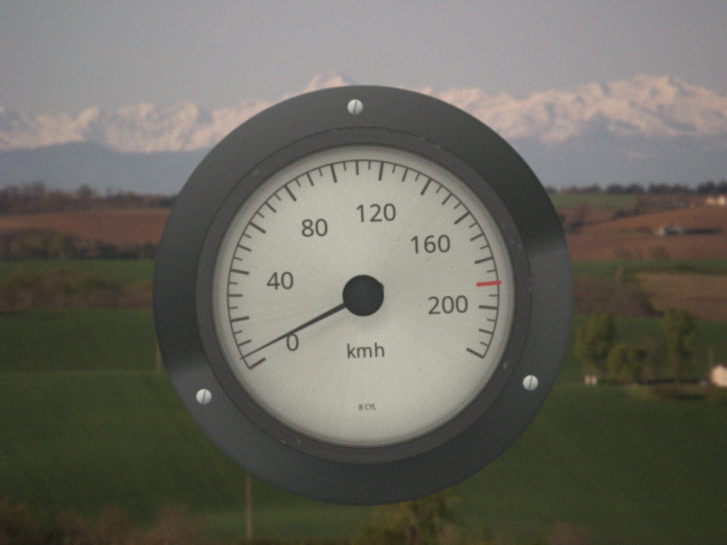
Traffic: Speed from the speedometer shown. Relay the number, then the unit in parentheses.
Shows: 5 (km/h)
